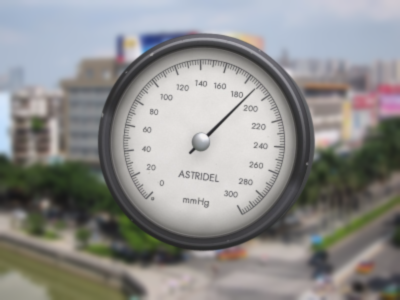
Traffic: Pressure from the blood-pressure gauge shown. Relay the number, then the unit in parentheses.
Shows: 190 (mmHg)
